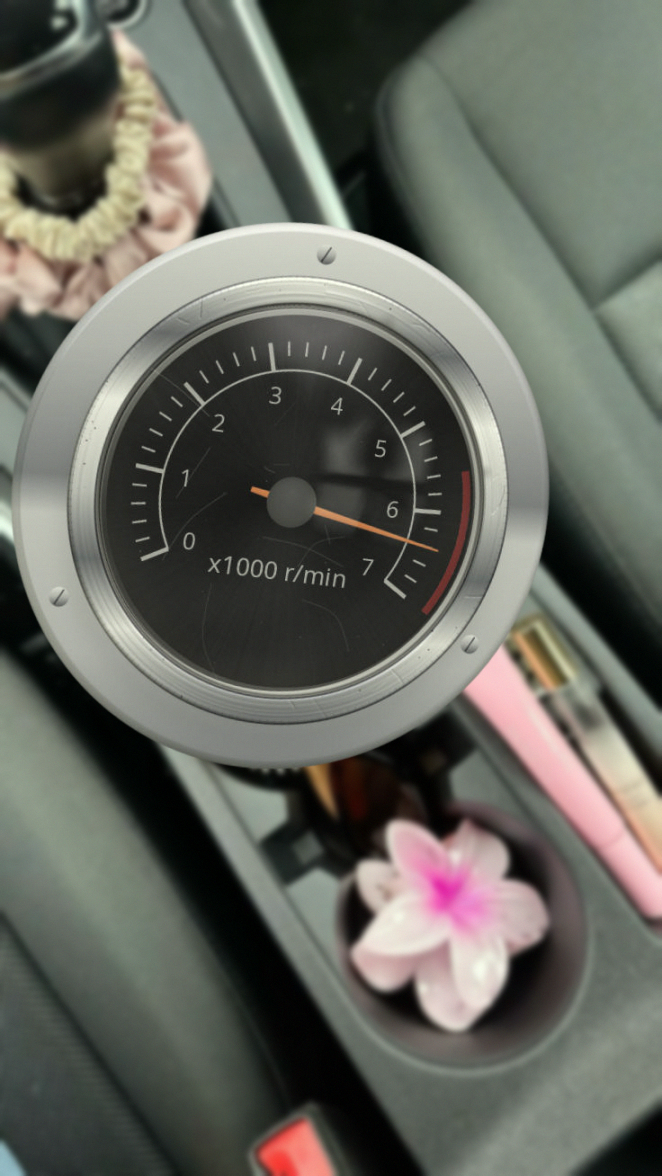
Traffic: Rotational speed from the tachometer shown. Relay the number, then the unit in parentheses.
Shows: 6400 (rpm)
